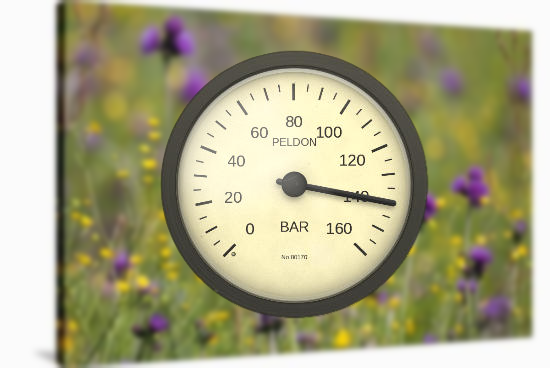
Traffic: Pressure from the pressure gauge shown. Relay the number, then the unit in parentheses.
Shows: 140 (bar)
